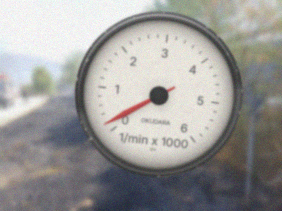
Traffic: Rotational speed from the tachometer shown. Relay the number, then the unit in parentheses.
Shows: 200 (rpm)
